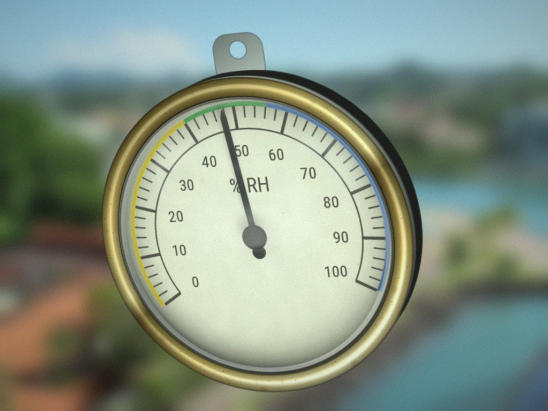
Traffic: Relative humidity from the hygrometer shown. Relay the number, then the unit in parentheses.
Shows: 48 (%)
